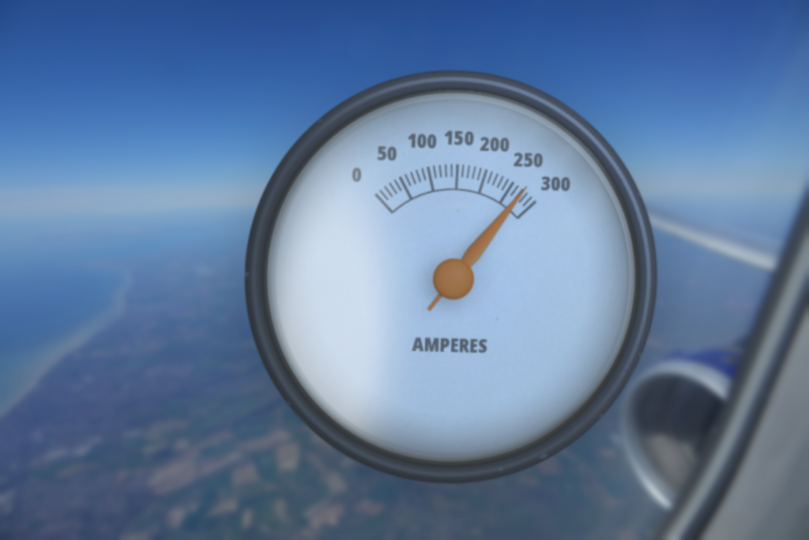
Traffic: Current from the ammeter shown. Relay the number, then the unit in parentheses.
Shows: 270 (A)
